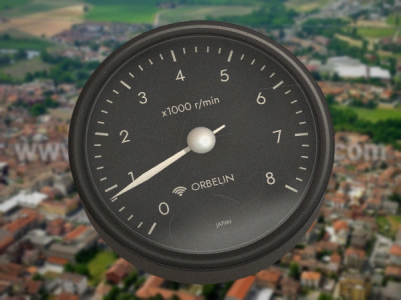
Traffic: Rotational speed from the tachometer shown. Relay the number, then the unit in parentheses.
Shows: 800 (rpm)
